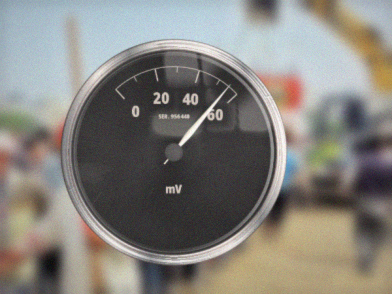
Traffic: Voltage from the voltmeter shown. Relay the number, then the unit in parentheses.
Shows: 55 (mV)
